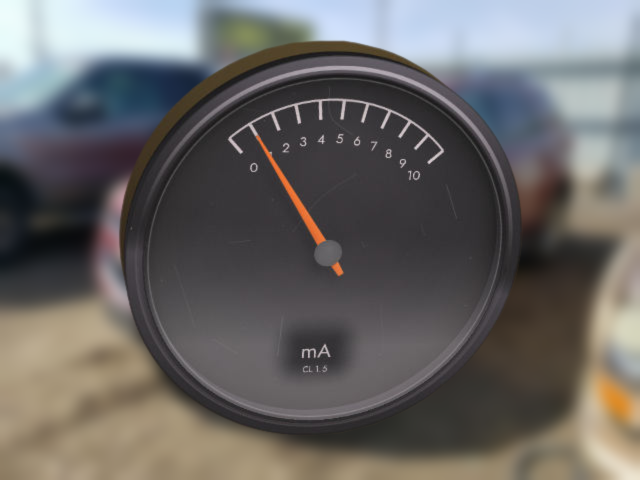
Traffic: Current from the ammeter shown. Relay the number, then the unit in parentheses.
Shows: 1 (mA)
